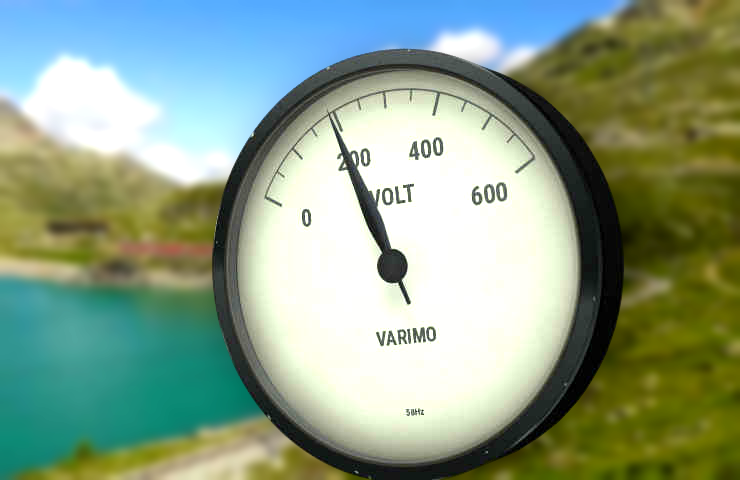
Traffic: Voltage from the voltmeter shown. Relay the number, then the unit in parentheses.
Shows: 200 (V)
